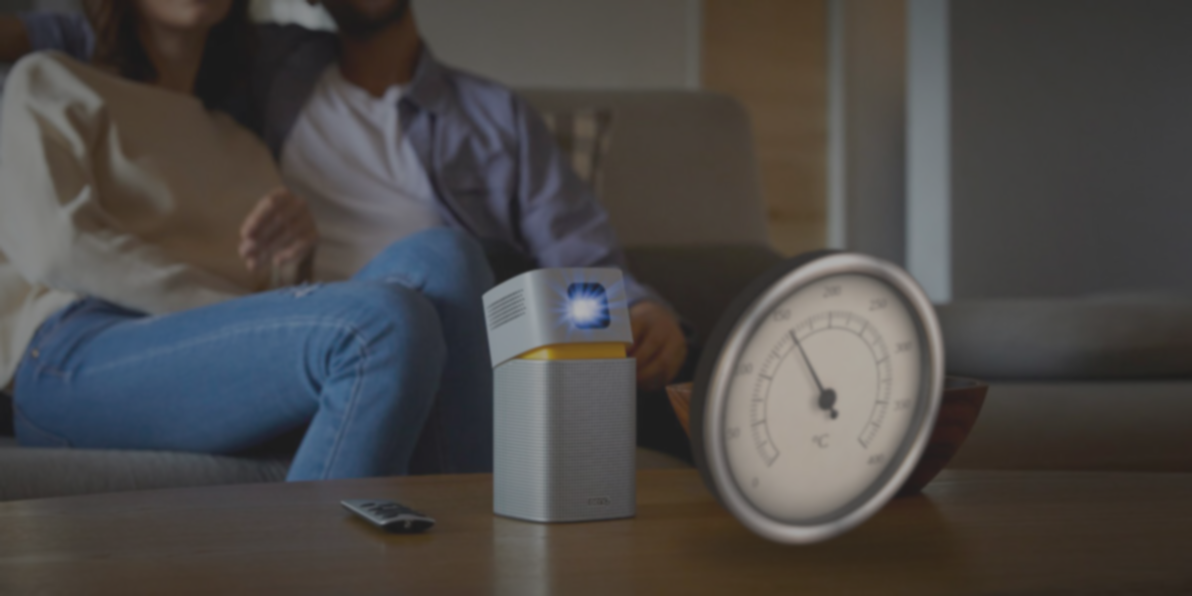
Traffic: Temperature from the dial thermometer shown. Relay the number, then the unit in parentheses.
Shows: 150 (°C)
